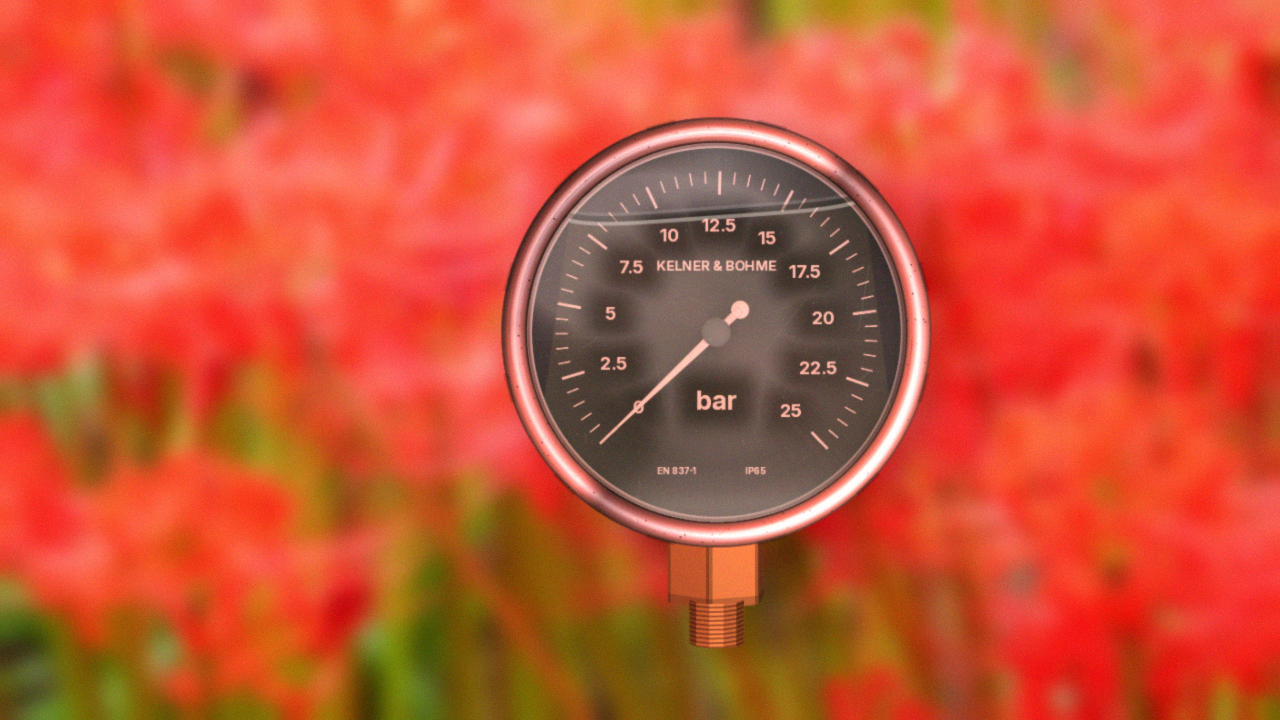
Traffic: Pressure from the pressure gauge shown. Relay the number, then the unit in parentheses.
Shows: 0 (bar)
